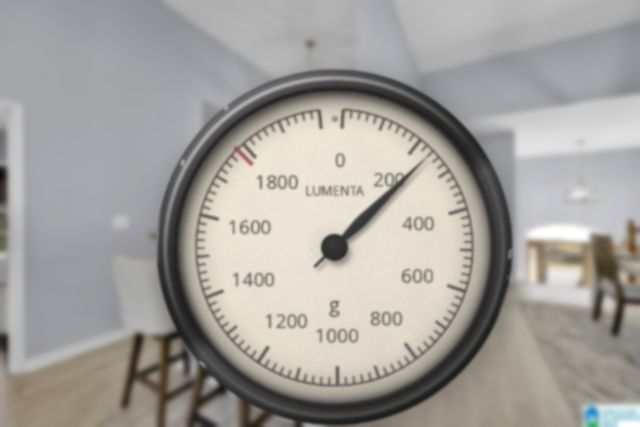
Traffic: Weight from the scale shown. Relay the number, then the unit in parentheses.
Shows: 240 (g)
